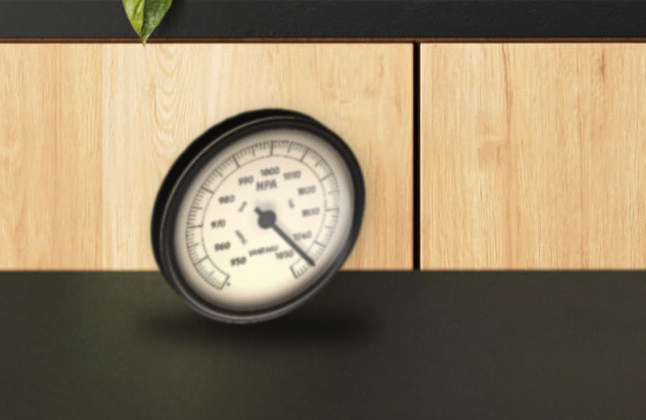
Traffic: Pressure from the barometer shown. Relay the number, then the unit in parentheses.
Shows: 1045 (hPa)
